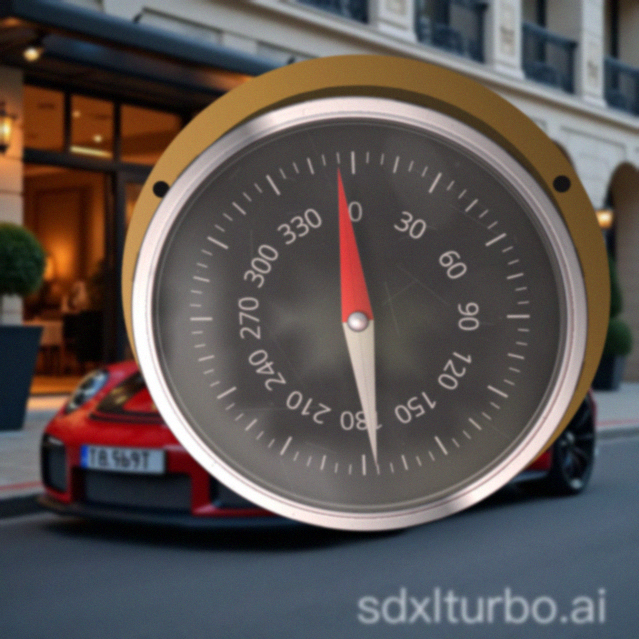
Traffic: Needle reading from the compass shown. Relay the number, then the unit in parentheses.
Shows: 355 (°)
